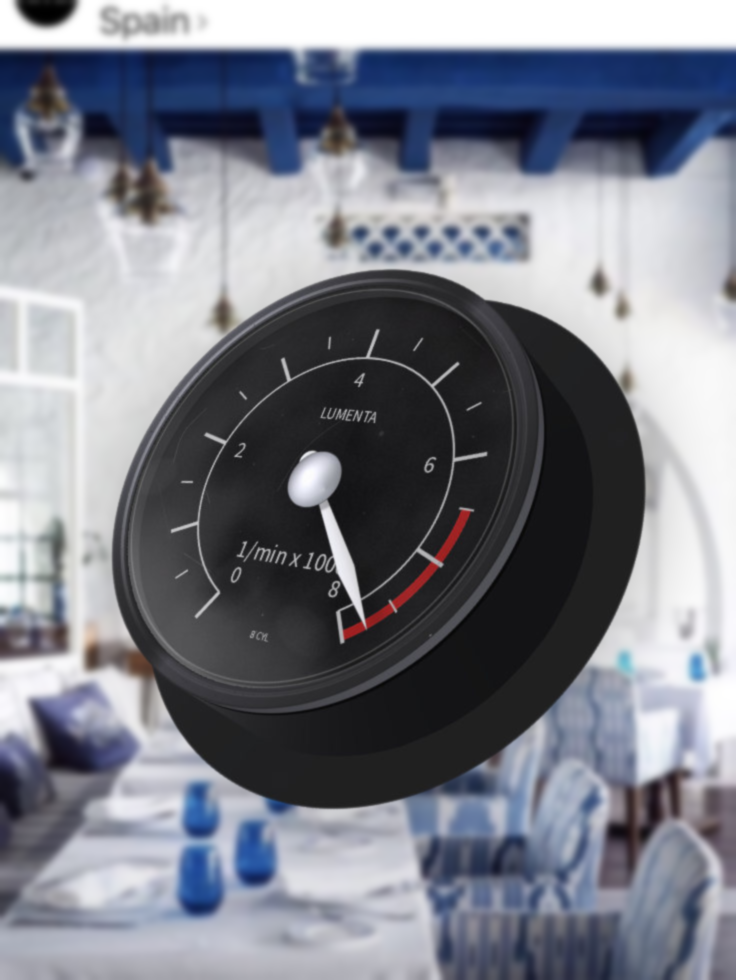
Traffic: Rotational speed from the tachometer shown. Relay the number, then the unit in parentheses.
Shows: 7750 (rpm)
